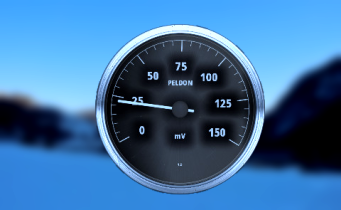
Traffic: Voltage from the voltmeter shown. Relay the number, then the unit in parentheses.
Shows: 22.5 (mV)
